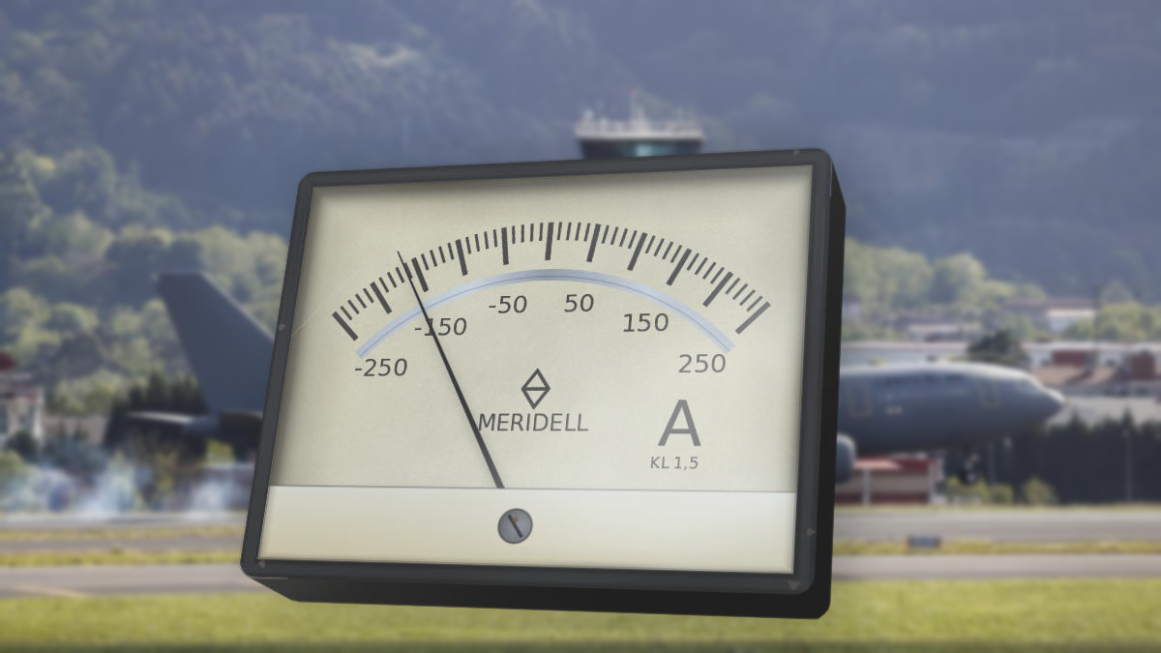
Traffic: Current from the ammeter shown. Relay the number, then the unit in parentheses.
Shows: -160 (A)
